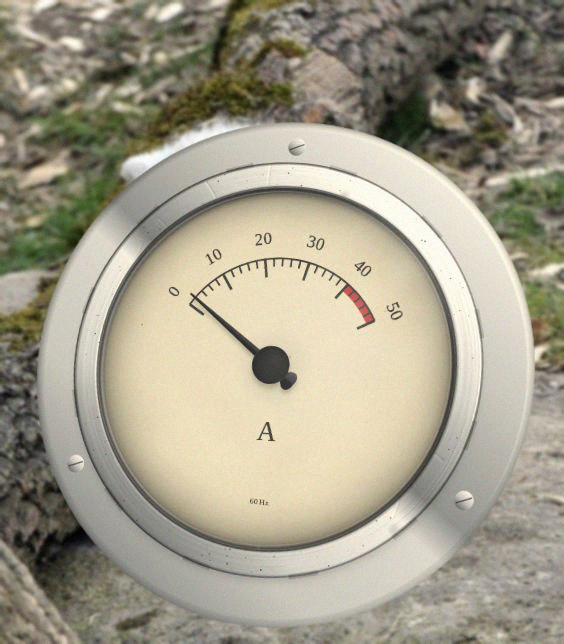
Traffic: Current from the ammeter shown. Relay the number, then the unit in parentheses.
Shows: 2 (A)
